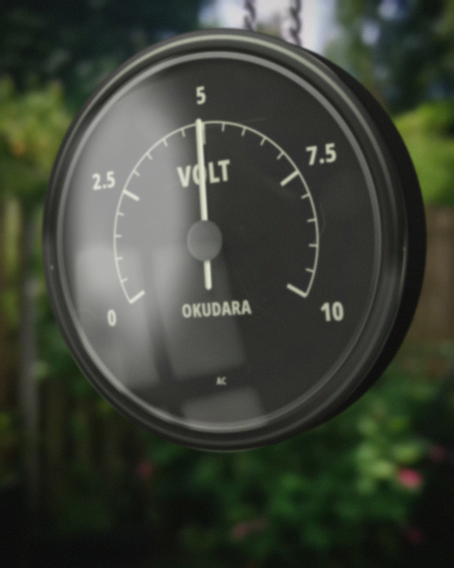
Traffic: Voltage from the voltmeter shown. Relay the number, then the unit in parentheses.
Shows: 5 (V)
